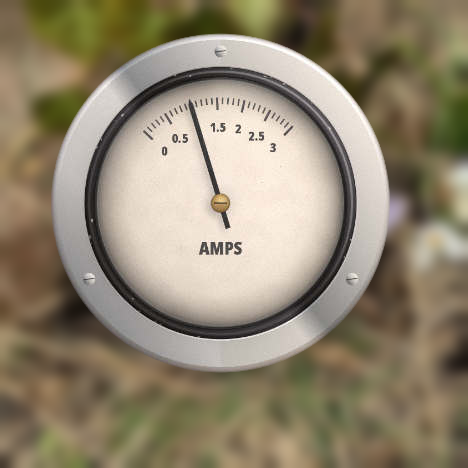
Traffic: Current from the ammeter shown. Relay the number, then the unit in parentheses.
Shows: 1 (A)
